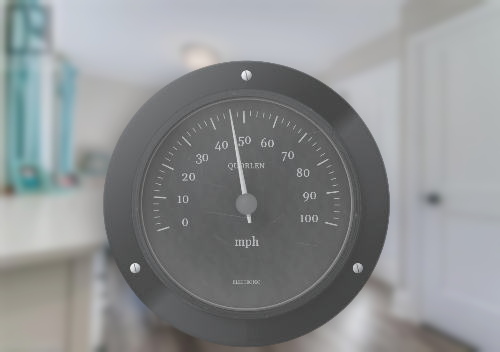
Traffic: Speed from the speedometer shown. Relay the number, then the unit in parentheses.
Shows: 46 (mph)
